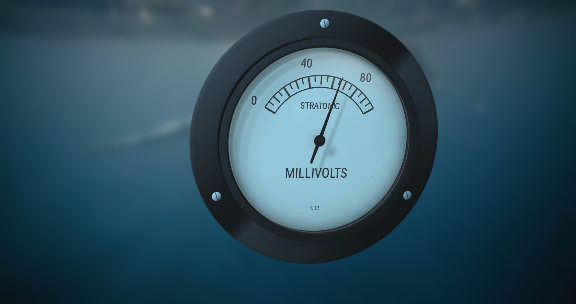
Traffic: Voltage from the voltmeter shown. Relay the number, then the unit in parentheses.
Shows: 65 (mV)
